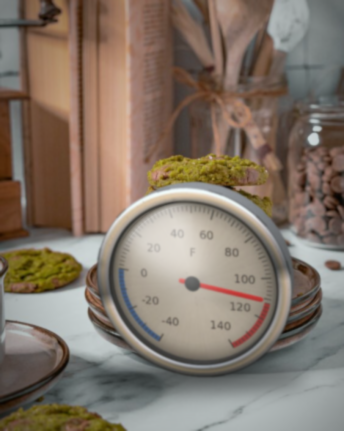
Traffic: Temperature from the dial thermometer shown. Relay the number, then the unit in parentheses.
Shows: 110 (°F)
